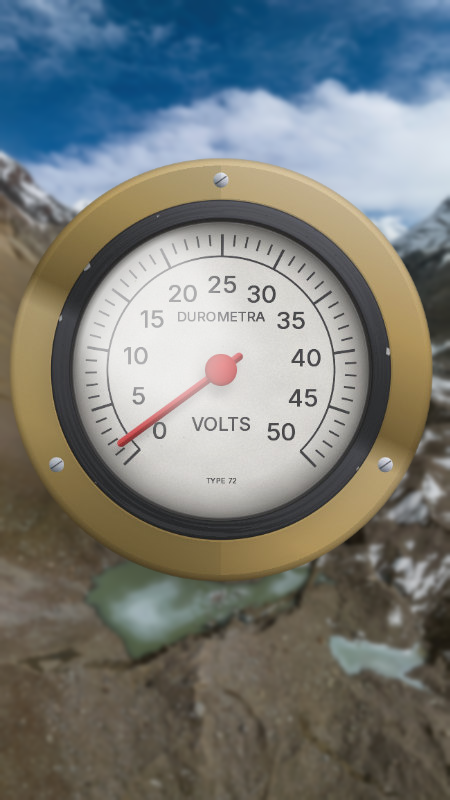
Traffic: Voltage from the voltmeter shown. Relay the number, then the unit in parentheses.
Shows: 1.5 (V)
